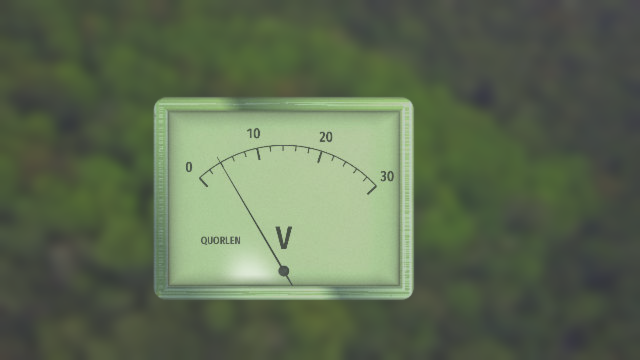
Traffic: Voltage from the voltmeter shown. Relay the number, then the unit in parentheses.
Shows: 4 (V)
